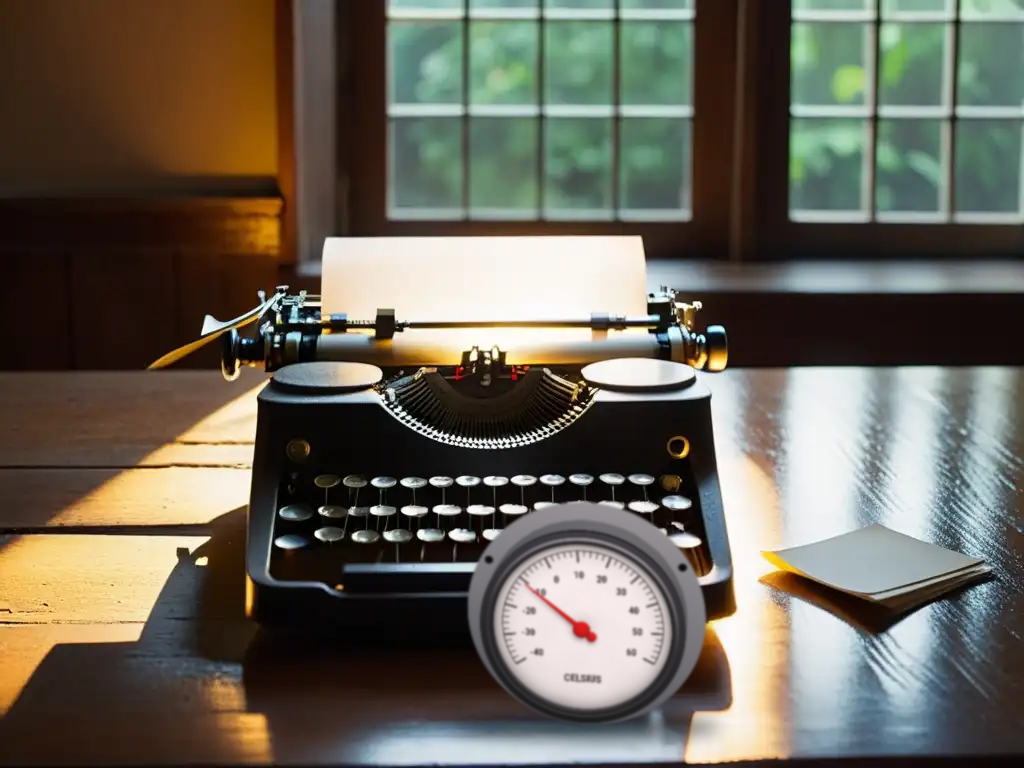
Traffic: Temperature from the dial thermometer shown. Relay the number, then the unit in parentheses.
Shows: -10 (°C)
